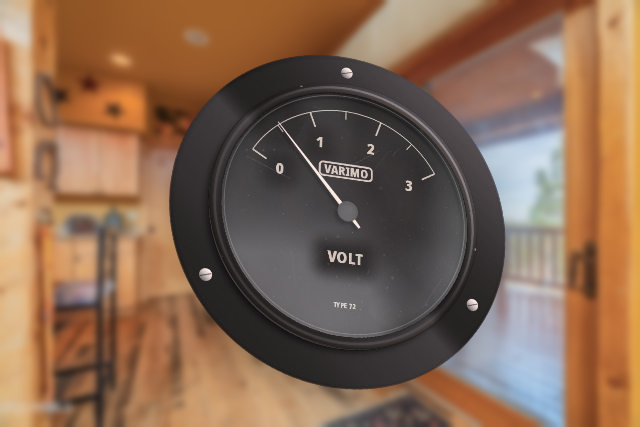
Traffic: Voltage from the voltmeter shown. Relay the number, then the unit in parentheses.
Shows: 0.5 (V)
